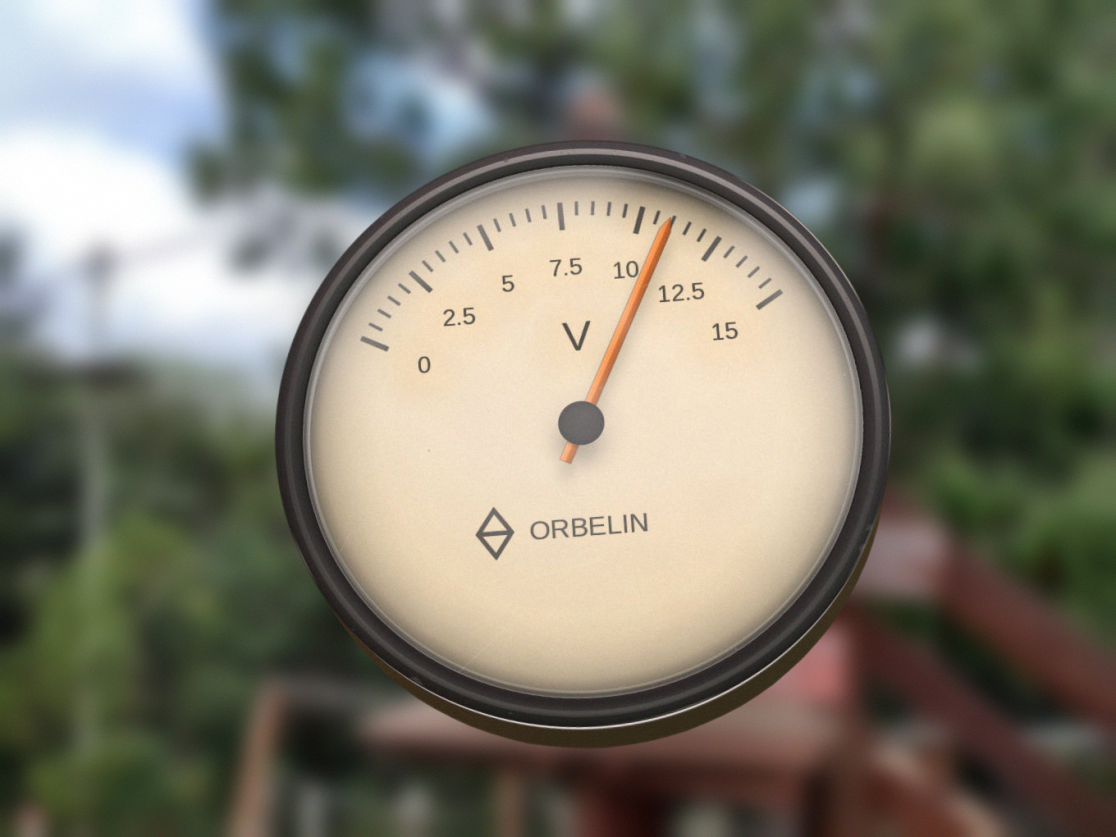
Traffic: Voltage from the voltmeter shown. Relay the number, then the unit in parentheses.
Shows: 11 (V)
